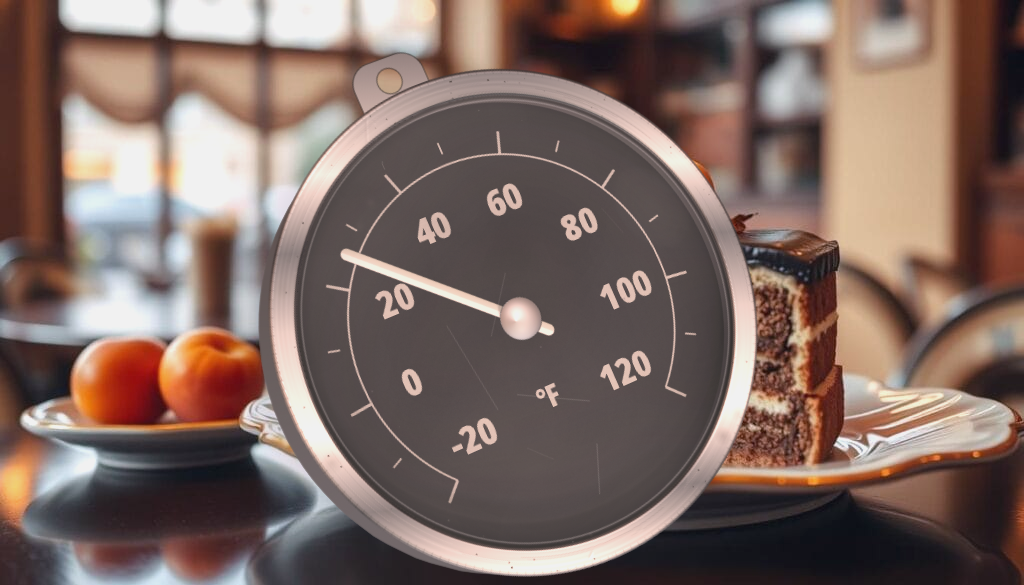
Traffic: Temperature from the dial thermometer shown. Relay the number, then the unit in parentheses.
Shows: 25 (°F)
